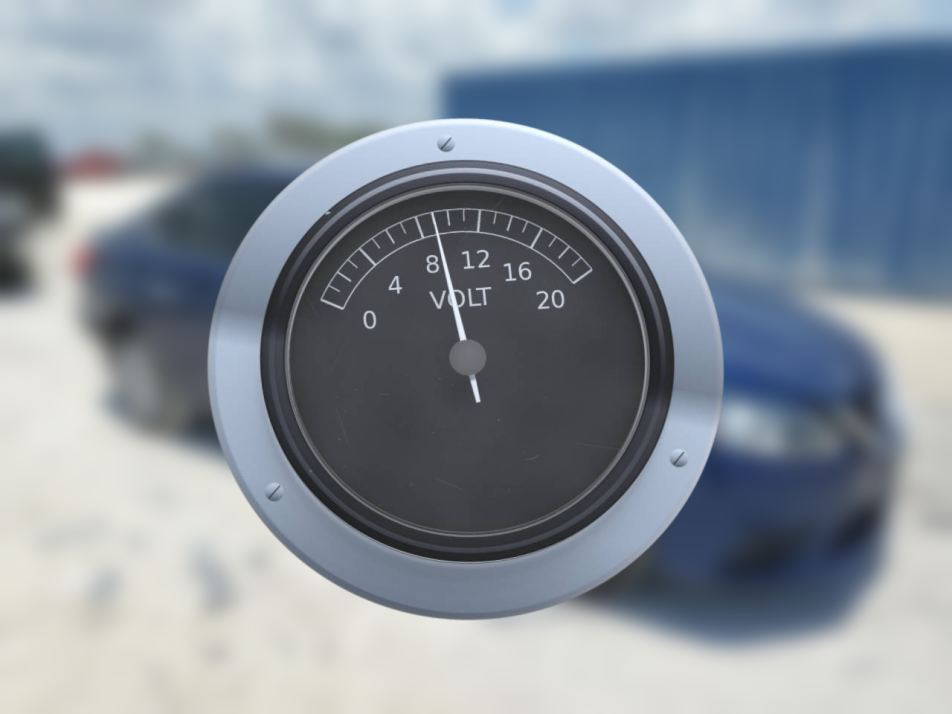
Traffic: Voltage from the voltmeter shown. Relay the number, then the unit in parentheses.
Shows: 9 (V)
